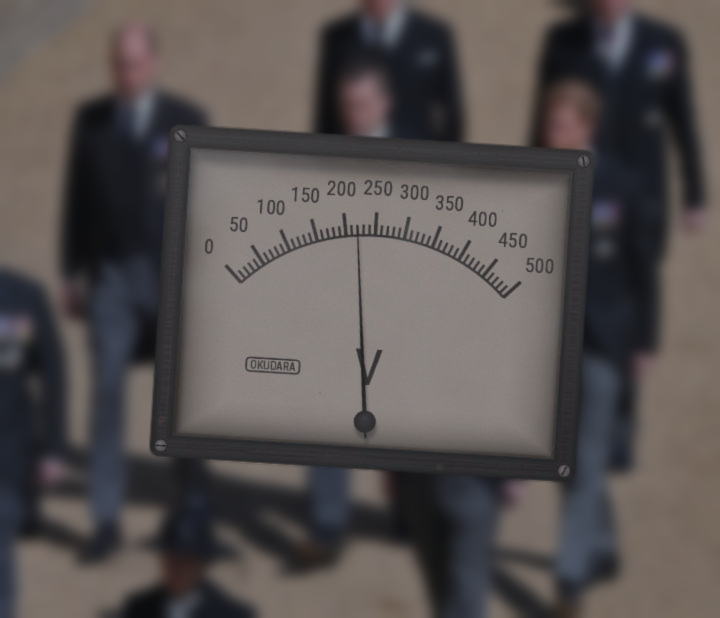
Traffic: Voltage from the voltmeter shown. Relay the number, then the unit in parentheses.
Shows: 220 (V)
